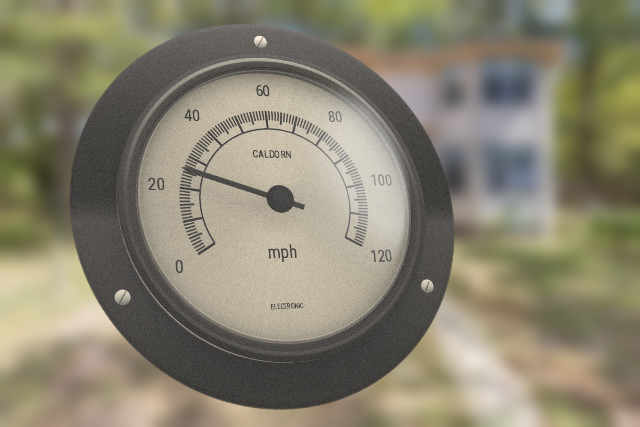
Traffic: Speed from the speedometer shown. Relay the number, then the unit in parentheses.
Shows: 25 (mph)
